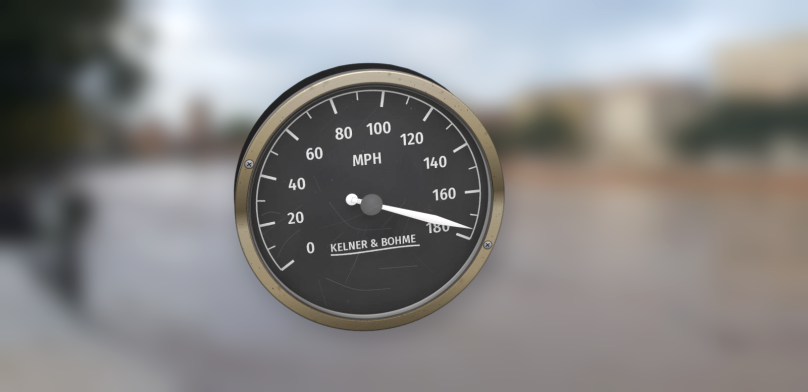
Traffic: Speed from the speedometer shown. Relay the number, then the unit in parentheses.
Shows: 175 (mph)
